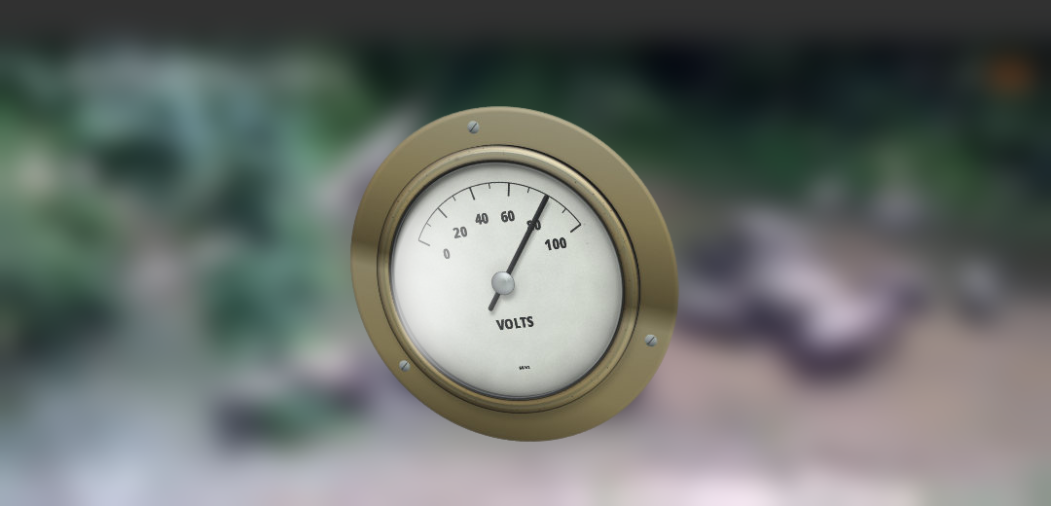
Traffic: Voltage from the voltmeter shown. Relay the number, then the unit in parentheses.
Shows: 80 (V)
